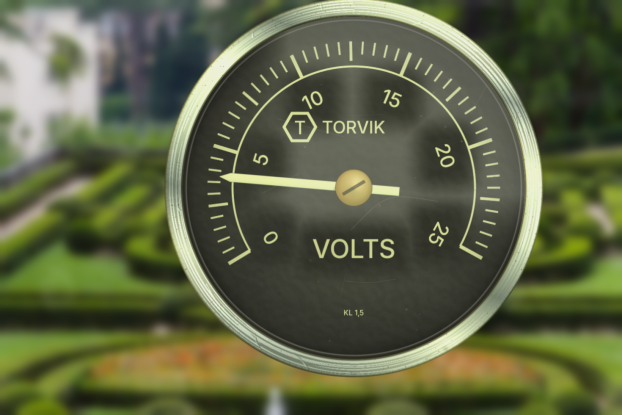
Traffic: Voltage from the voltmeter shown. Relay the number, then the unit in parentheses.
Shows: 3.75 (V)
